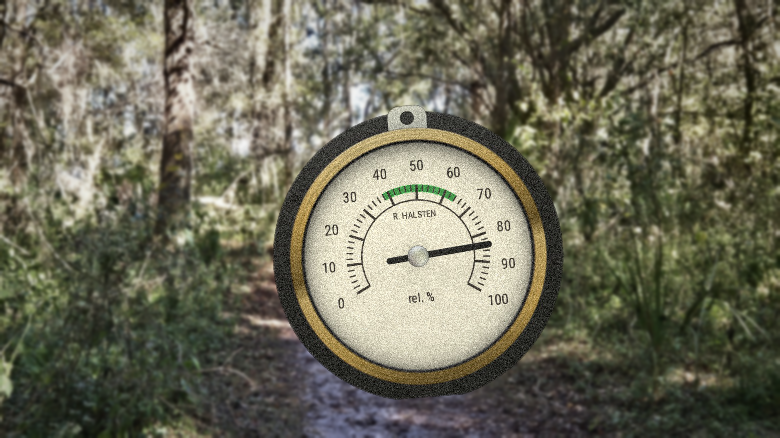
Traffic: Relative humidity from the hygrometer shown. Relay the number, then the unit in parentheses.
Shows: 84 (%)
